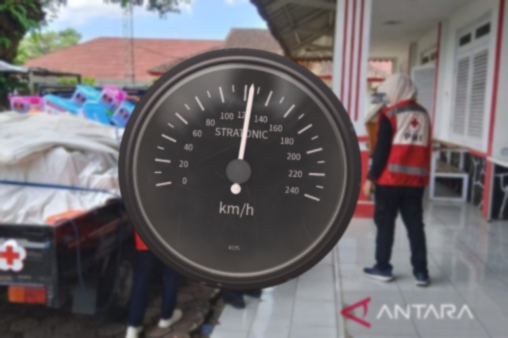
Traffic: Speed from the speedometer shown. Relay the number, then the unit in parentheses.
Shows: 125 (km/h)
